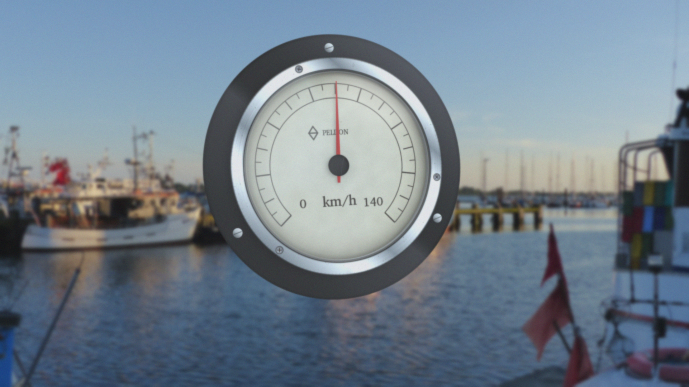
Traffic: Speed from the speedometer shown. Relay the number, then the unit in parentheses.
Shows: 70 (km/h)
